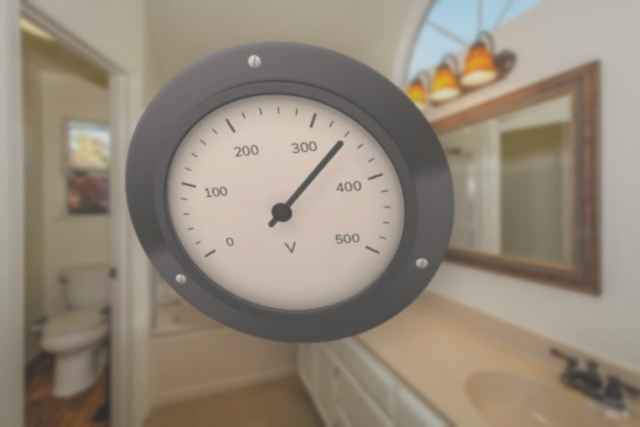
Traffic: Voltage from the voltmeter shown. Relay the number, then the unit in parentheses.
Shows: 340 (V)
